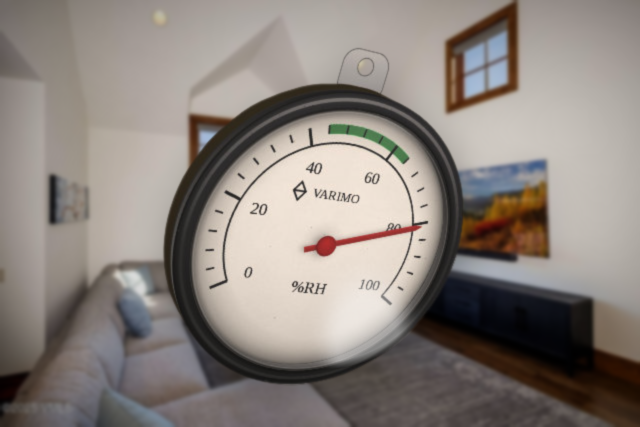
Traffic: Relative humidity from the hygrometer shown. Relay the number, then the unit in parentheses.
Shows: 80 (%)
